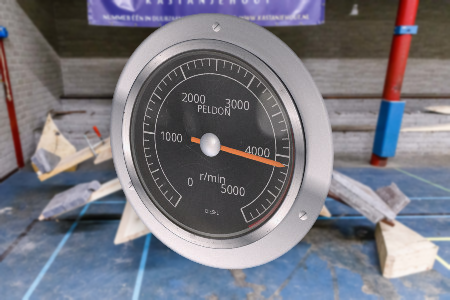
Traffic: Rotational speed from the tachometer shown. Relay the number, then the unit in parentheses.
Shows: 4100 (rpm)
